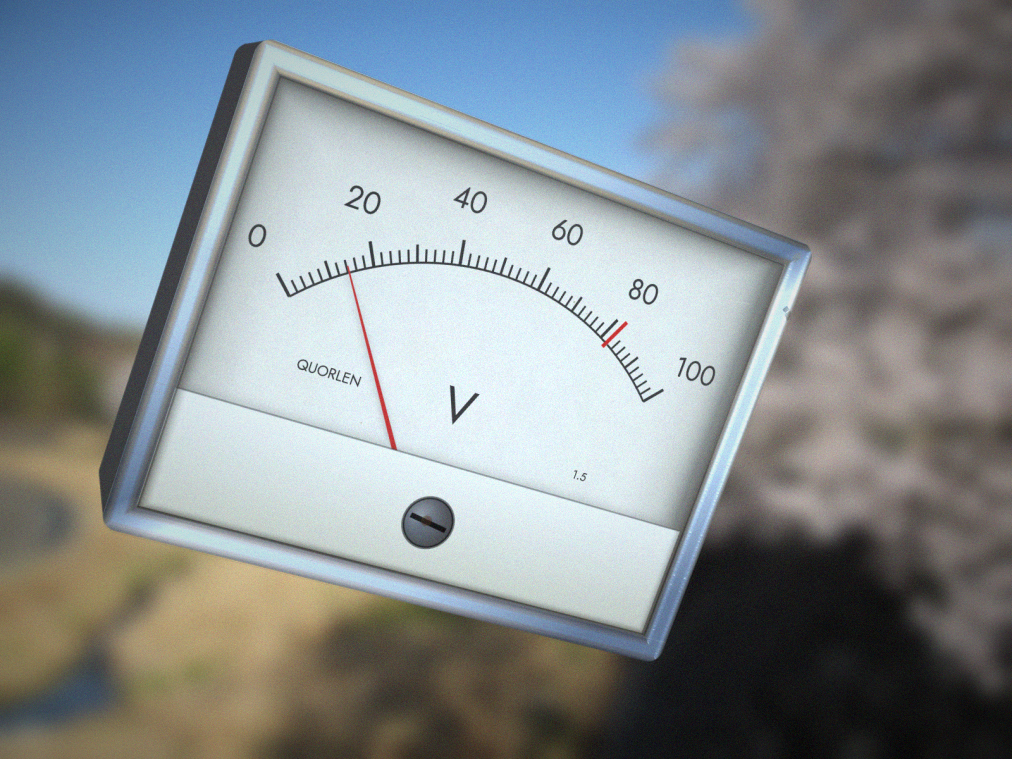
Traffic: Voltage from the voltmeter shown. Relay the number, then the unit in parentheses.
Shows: 14 (V)
